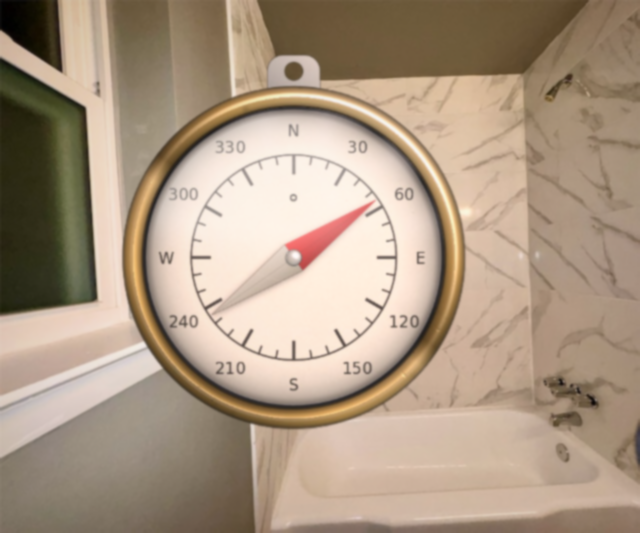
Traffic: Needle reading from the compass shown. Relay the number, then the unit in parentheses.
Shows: 55 (°)
